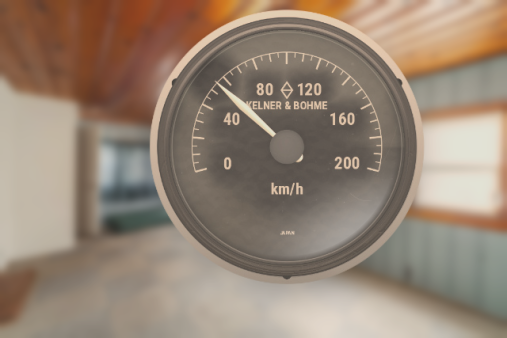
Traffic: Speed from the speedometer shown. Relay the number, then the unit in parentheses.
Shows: 55 (km/h)
